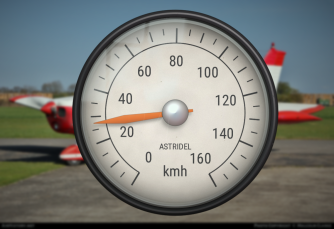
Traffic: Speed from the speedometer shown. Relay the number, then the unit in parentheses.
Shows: 27.5 (km/h)
